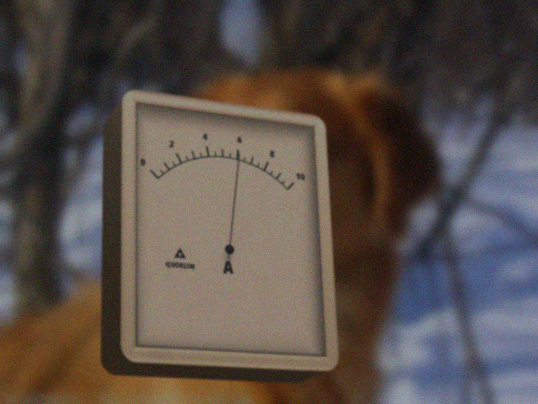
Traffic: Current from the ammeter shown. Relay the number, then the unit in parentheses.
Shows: 6 (A)
